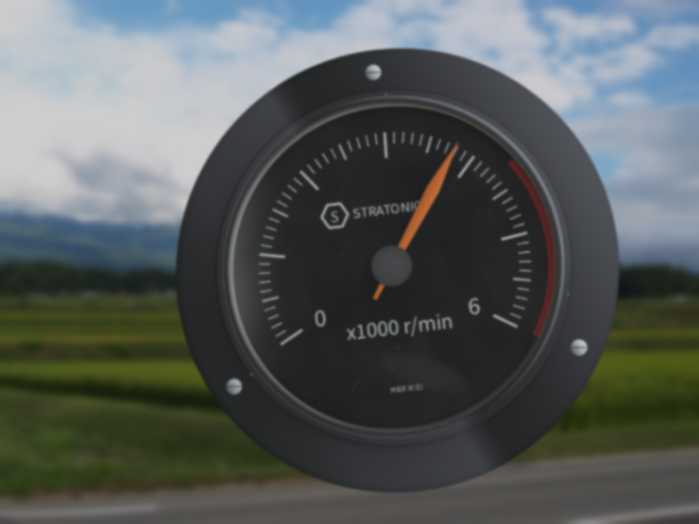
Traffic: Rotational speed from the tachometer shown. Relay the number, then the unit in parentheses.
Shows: 3800 (rpm)
